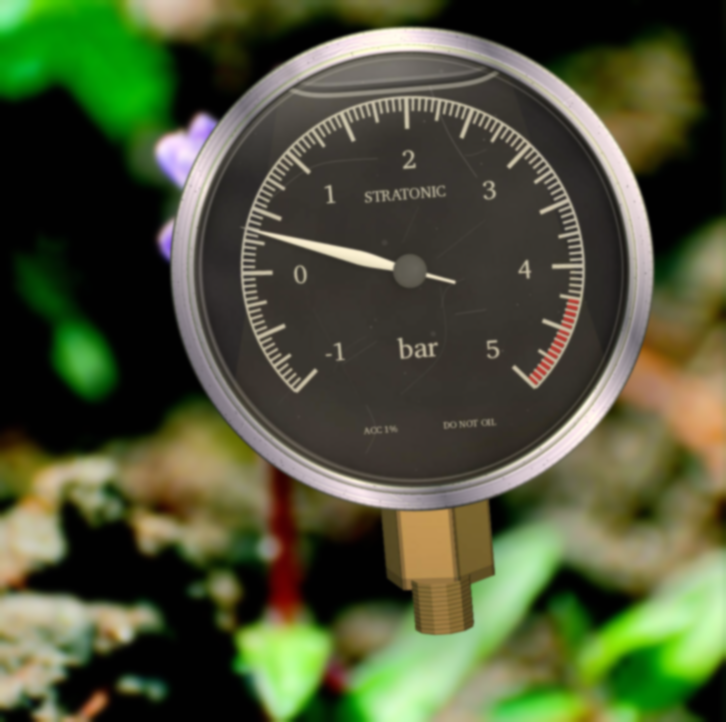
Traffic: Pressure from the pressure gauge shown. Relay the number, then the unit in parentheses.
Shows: 0.35 (bar)
